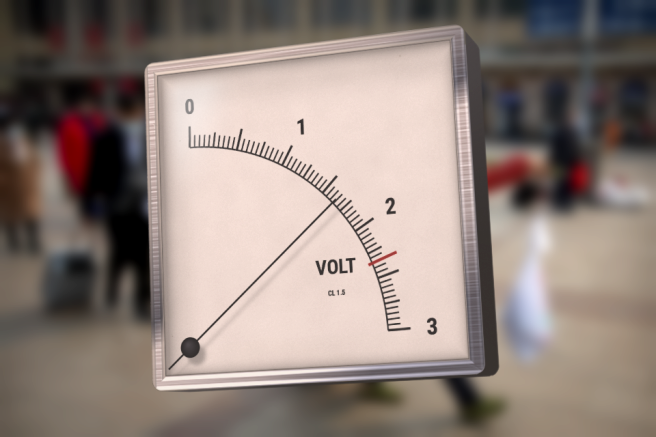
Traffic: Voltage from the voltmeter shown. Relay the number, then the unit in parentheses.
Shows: 1.65 (V)
